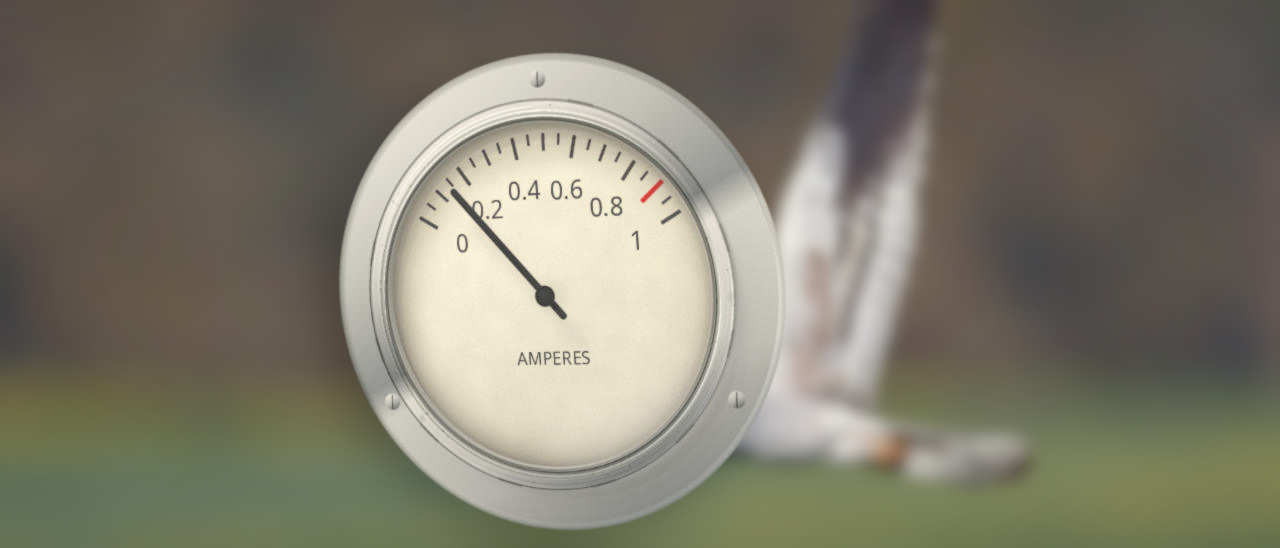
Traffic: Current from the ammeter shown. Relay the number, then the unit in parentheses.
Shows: 0.15 (A)
